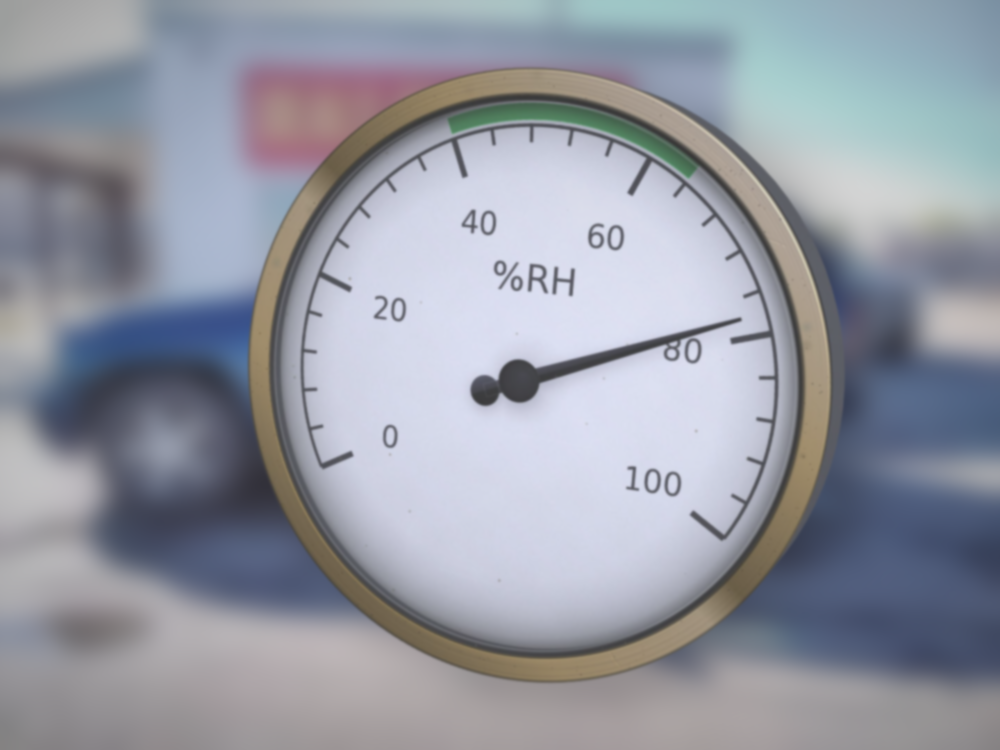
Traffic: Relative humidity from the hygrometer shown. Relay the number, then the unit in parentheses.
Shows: 78 (%)
